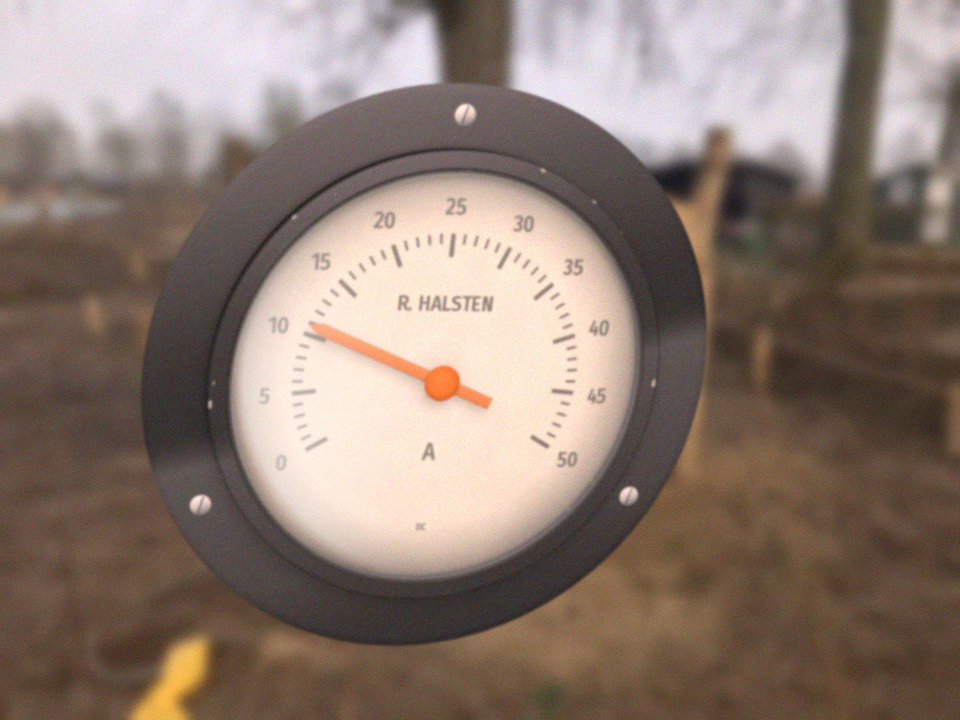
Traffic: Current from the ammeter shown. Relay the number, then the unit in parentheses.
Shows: 11 (A)
